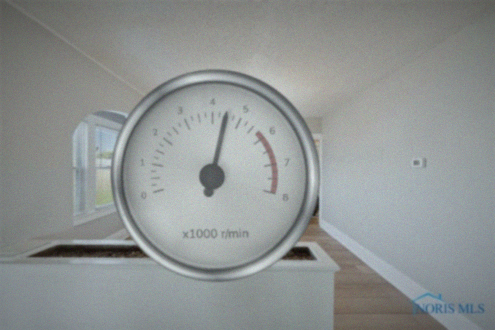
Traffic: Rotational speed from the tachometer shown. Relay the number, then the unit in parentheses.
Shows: 4500 (rpm)
